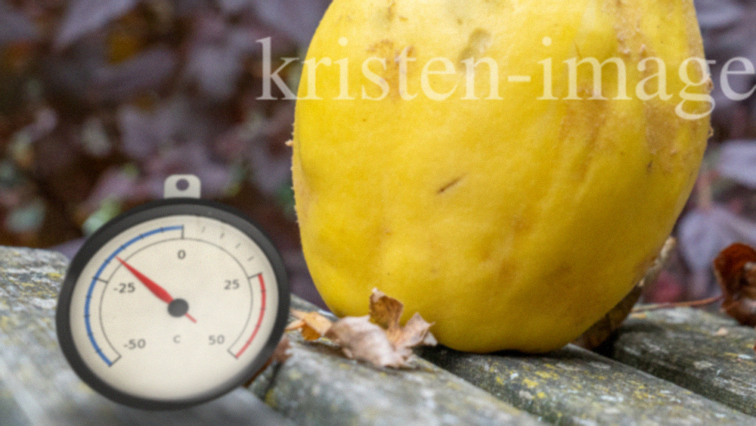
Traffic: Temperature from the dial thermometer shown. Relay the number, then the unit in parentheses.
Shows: -17.5 (°C)
